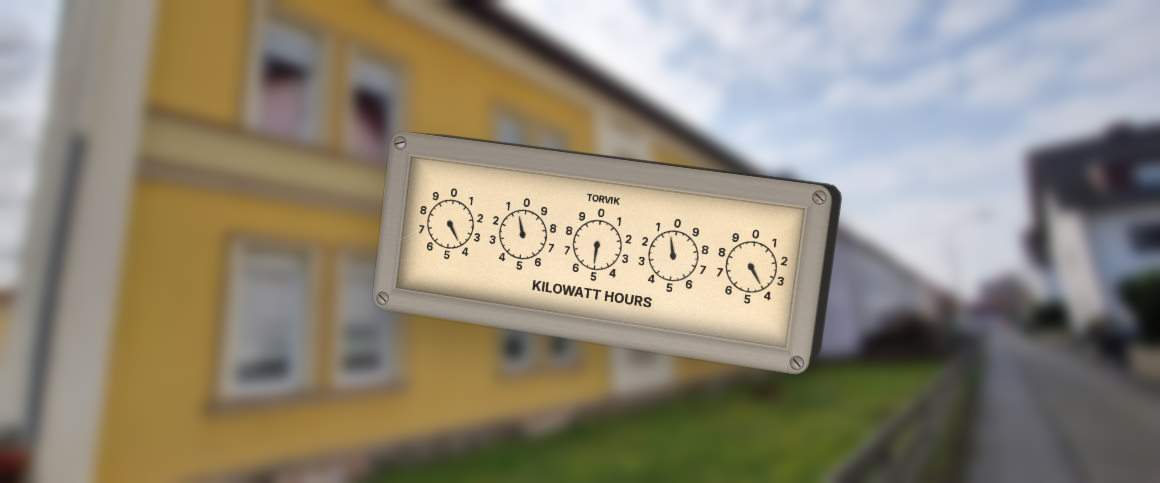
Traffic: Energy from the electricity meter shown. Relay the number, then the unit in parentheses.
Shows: 40504 (kWh)
